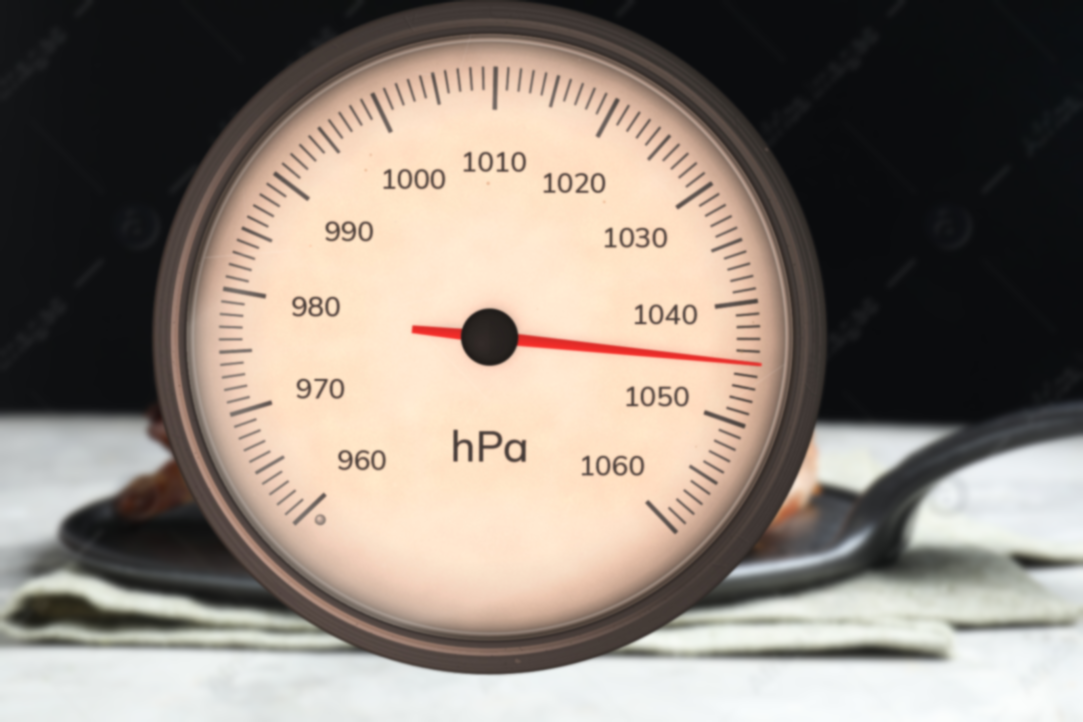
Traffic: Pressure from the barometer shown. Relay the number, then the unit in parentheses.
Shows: 1045 (hPa)
